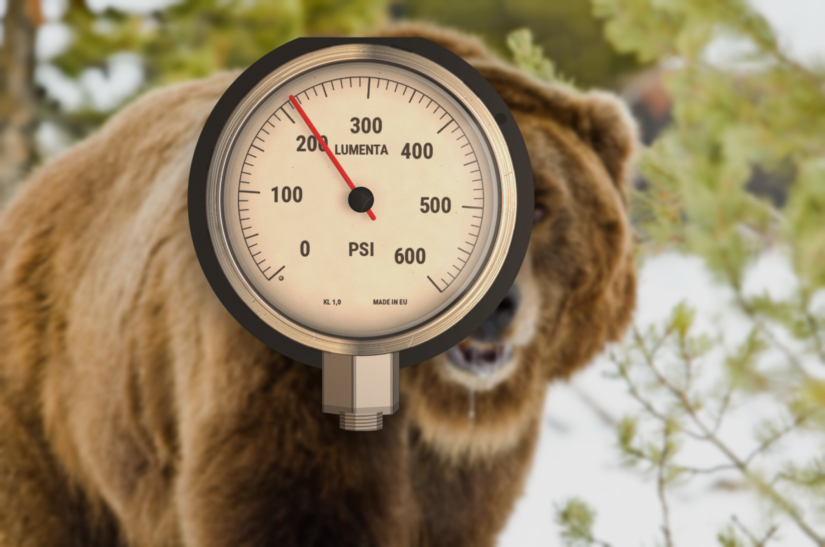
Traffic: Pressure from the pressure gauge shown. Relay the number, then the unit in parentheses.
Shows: 215 (psi)
